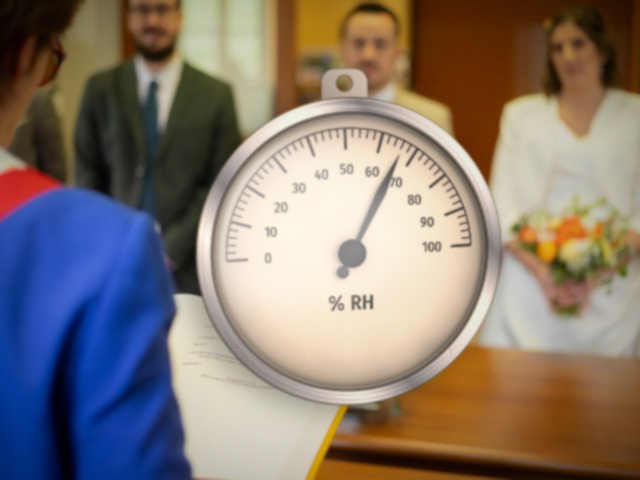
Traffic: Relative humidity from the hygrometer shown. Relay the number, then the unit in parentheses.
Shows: 66 (%)
